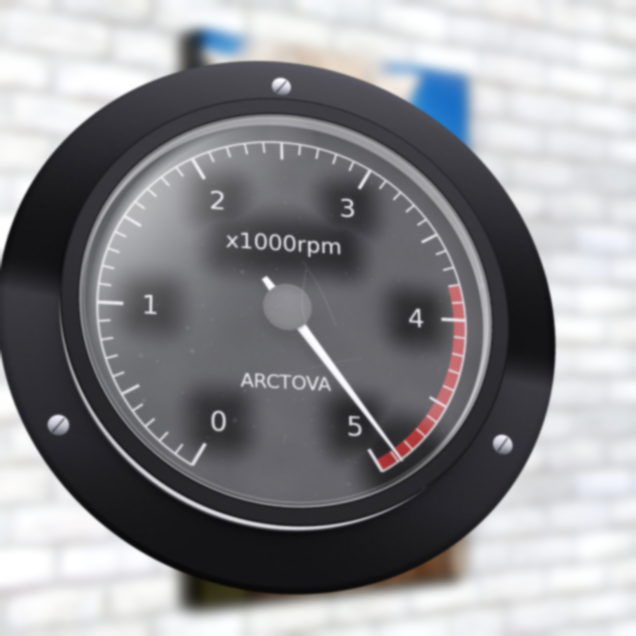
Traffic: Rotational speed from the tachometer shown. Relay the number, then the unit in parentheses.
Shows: 4900 (rpm)
